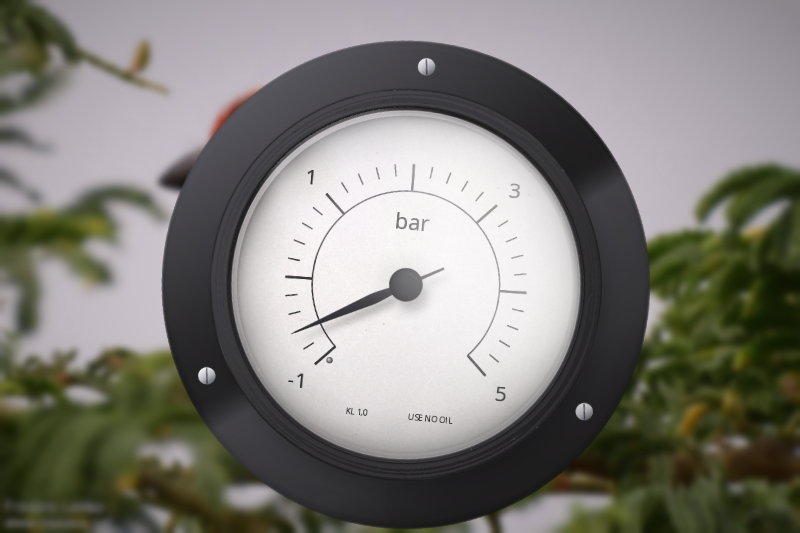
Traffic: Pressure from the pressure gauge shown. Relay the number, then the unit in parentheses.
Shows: -0.6 (bar)
